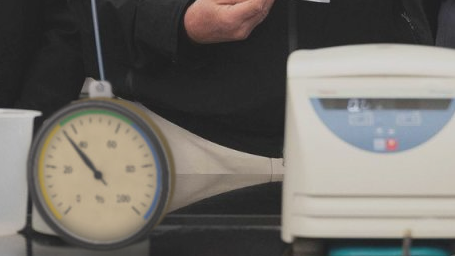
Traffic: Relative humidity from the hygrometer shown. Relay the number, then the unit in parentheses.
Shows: 36 (%)
